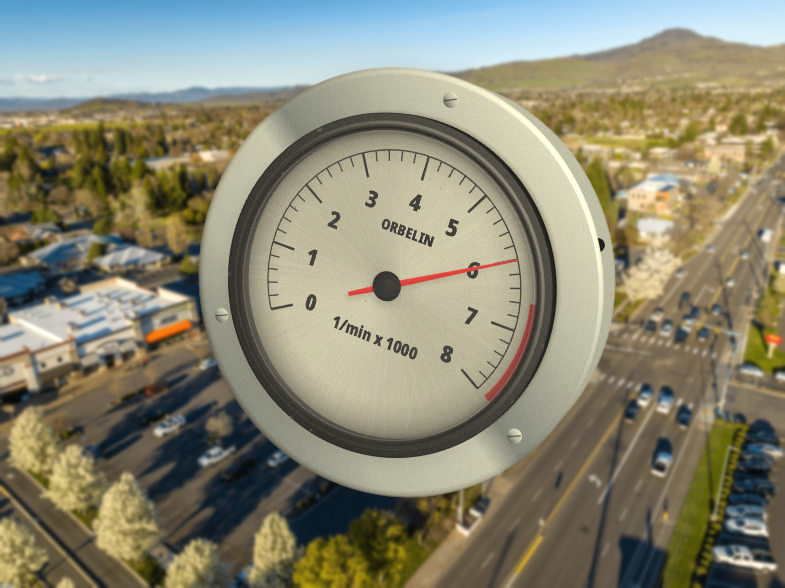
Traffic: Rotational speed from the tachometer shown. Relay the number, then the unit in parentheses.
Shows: 6000 (rpm)
